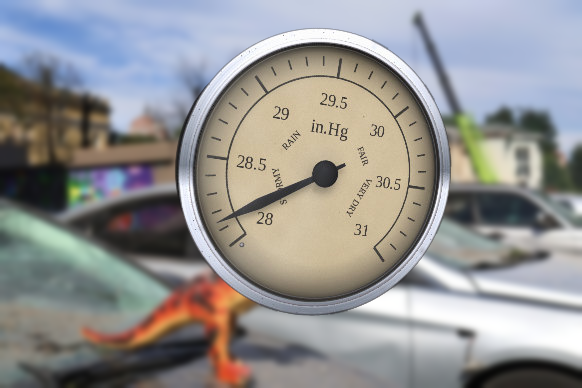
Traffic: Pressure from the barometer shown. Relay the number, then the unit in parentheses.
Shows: 28.15 (inHg)
